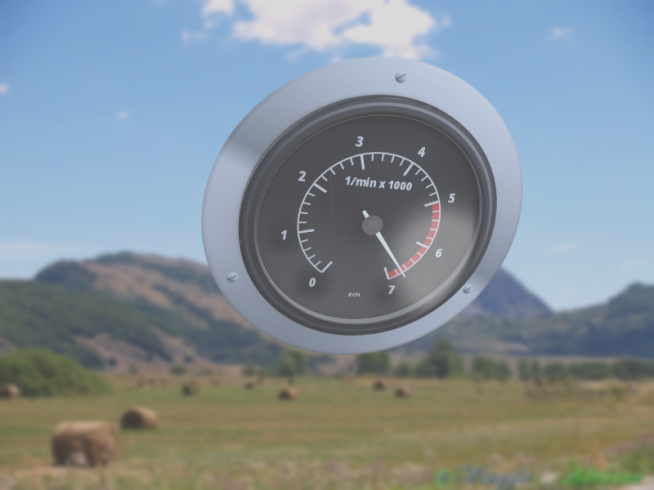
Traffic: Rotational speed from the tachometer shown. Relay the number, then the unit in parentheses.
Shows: 6700 (rpm)
